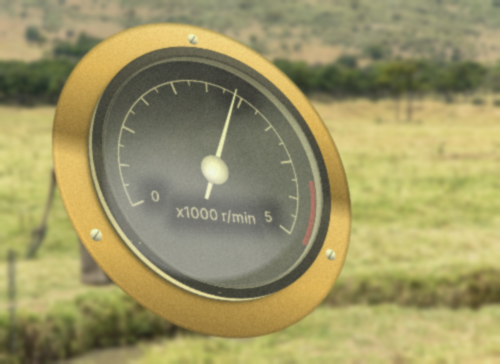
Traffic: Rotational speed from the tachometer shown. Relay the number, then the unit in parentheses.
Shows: 2875 (rpm)
